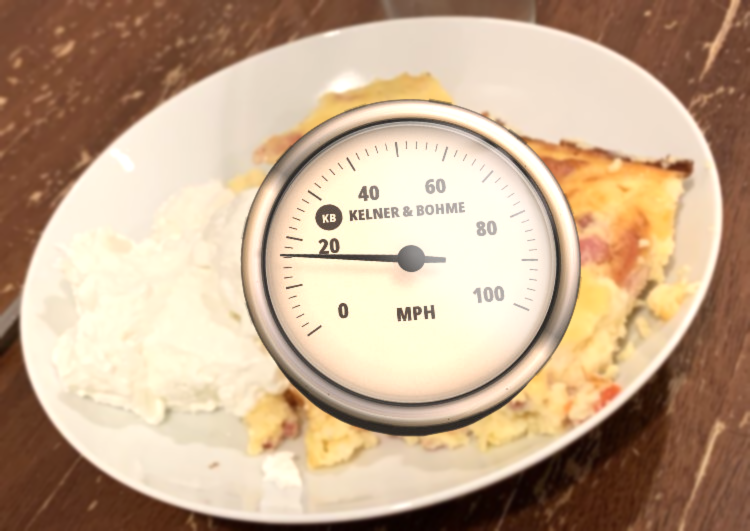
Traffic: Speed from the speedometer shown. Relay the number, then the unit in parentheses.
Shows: 16 (mph)
